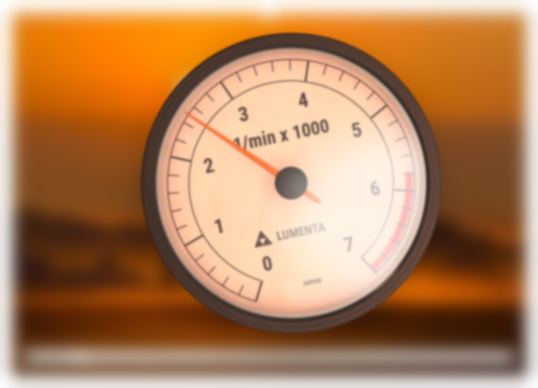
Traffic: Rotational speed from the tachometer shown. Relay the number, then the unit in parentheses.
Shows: 2500 (rpm)
